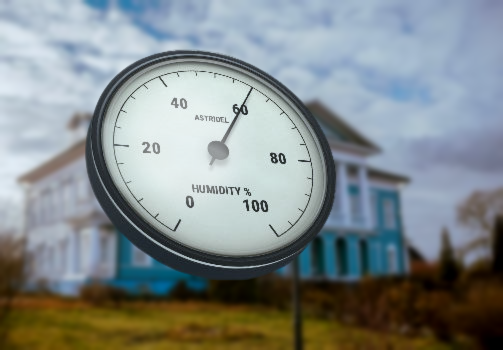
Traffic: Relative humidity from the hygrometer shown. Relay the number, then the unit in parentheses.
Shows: 60 (%)
